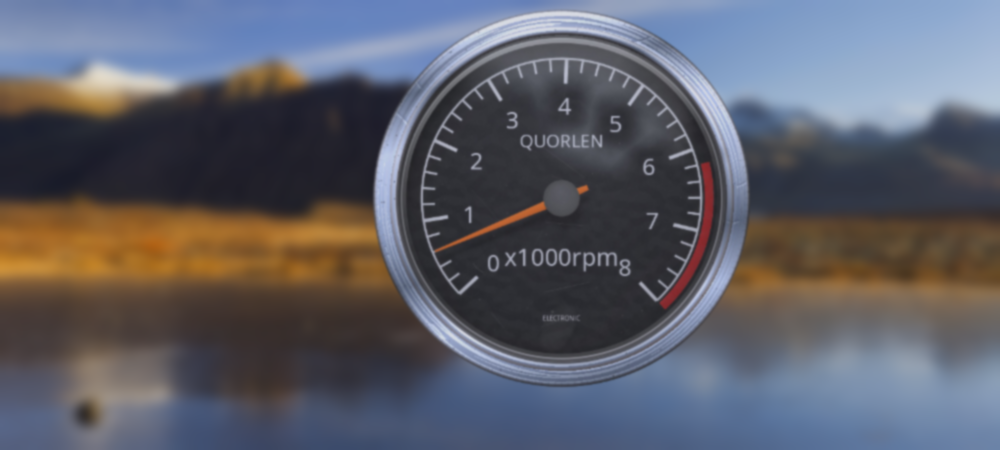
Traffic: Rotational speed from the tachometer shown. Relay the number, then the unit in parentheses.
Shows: 600 (rpm)
